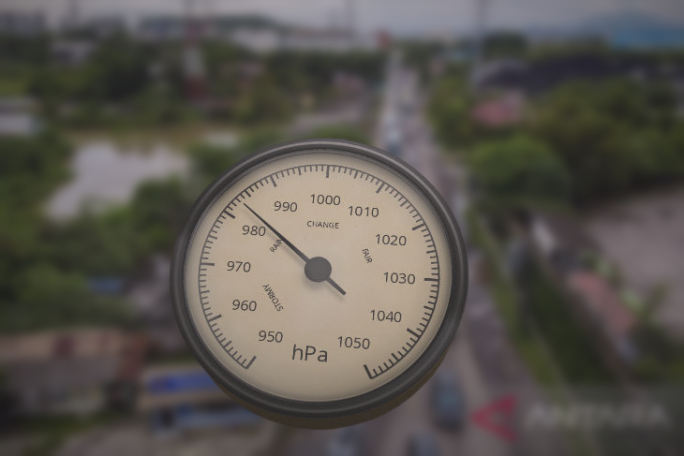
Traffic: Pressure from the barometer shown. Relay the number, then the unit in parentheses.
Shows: 983 (hPa)
